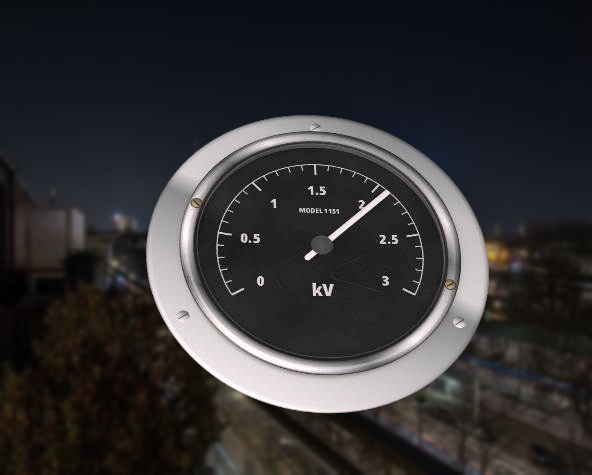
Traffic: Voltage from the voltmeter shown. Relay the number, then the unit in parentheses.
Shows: 2.1 (kV)
